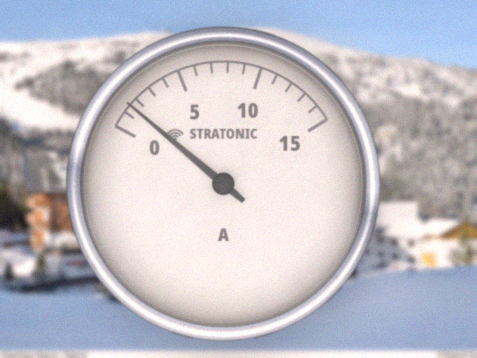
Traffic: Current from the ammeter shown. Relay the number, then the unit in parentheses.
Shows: 1.5 (A)
